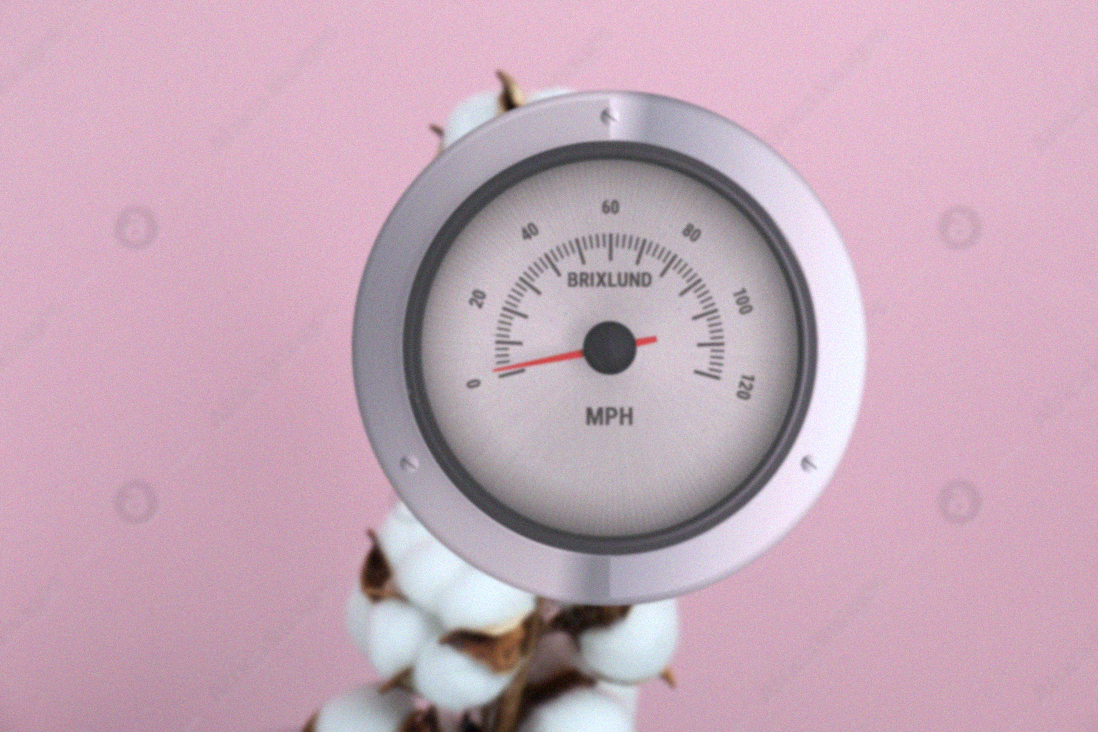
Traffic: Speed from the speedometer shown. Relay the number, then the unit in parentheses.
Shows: 2 (mph)
